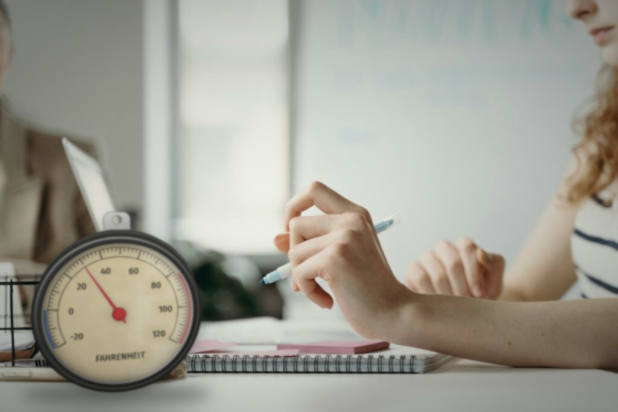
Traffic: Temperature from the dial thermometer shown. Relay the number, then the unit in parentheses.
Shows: 30 (°F)
